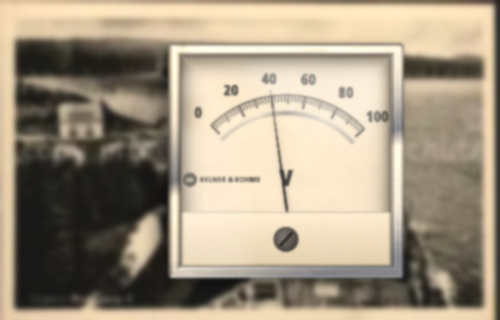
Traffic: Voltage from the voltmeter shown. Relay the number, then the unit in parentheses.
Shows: 40 (V)
